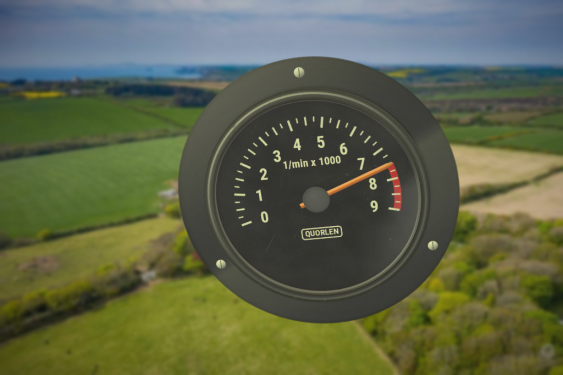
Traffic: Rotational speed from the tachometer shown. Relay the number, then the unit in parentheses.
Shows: 7500 (rpm)
